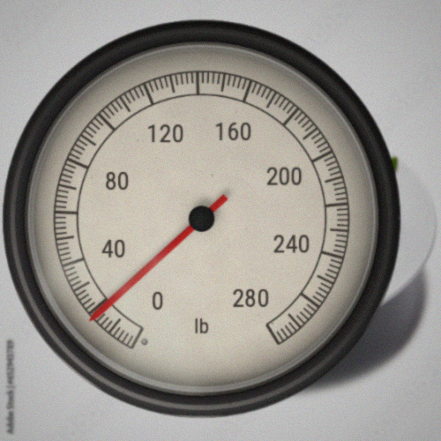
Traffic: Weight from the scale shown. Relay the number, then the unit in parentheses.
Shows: 18 (lb)
